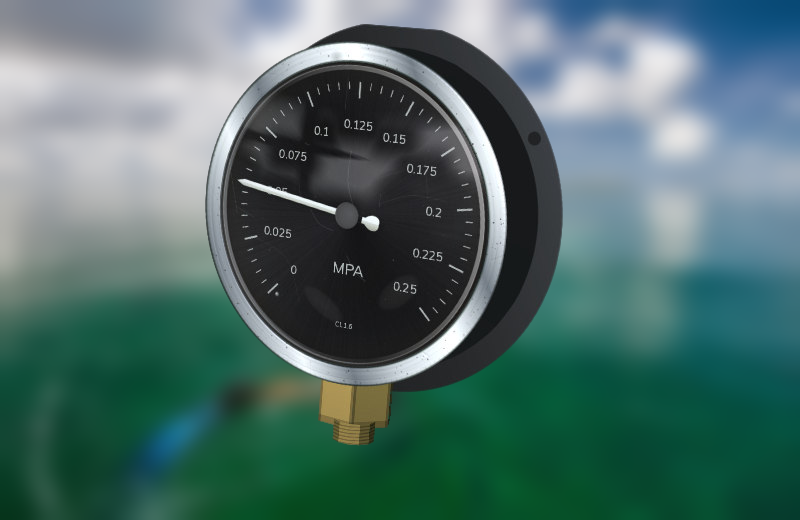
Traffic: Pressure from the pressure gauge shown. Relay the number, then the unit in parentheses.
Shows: 0.05 (MPa)
